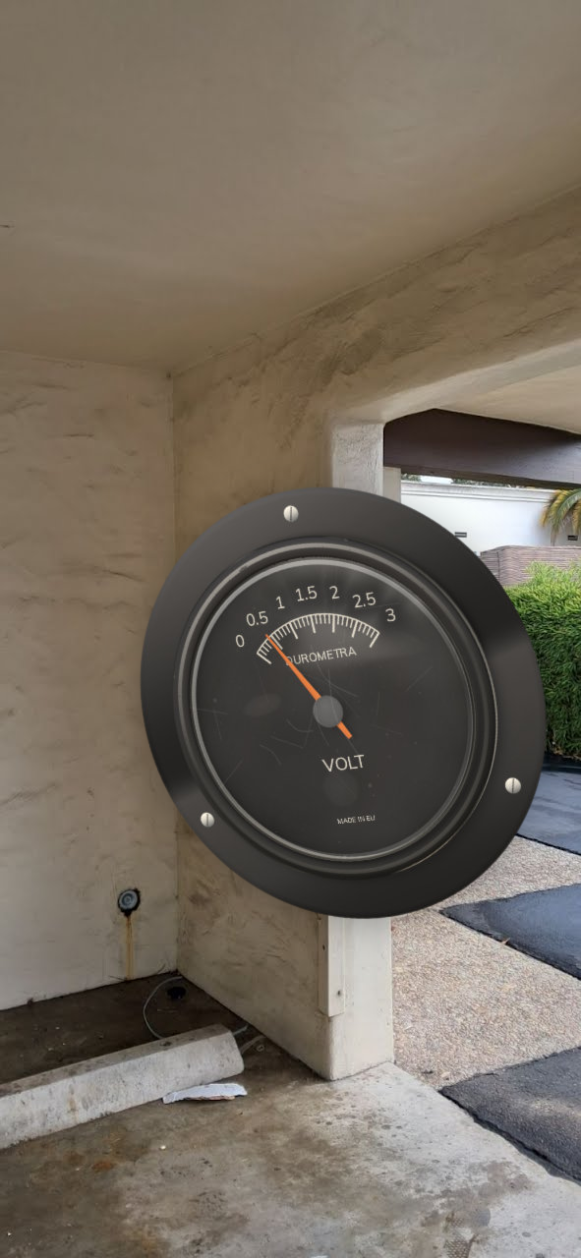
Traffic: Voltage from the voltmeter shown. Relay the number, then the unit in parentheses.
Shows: 0.5 (V)
